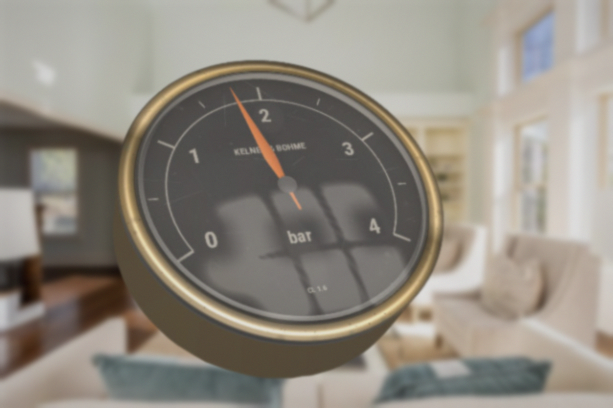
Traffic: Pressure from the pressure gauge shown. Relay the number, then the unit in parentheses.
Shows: 1.75 (bar)
